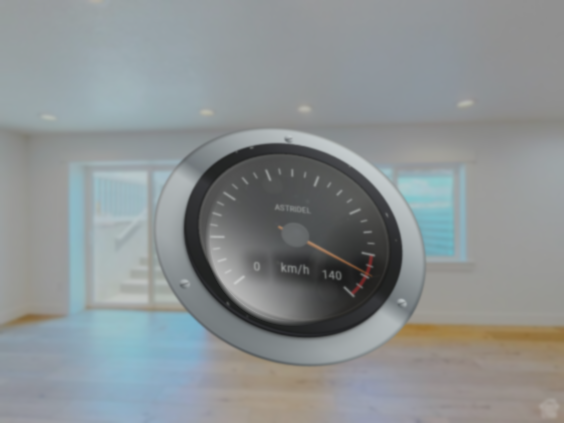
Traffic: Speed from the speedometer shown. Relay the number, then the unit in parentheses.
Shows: 130 (km/h)
